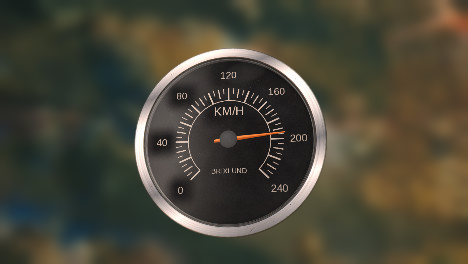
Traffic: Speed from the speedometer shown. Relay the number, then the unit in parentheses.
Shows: 195 (km/h)
